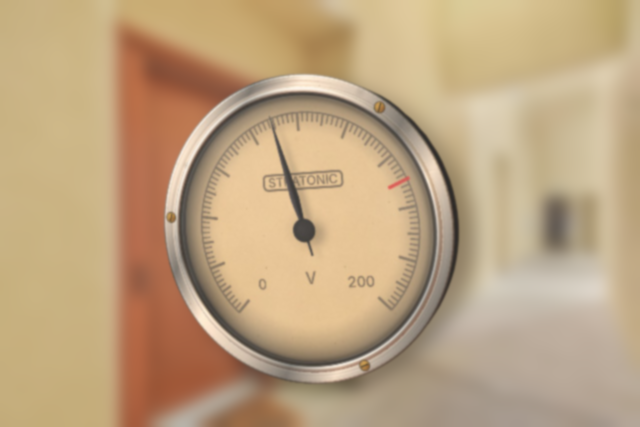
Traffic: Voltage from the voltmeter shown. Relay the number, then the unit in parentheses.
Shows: 90 (V)
